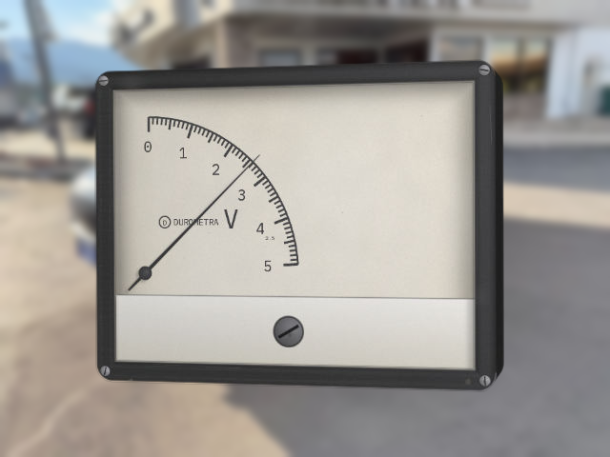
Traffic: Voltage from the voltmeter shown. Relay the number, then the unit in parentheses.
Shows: 2.6 (V)
